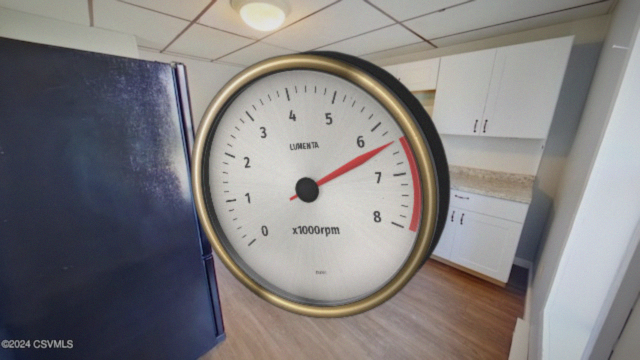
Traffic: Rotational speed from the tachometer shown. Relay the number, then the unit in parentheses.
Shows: 6400 (rpm)
